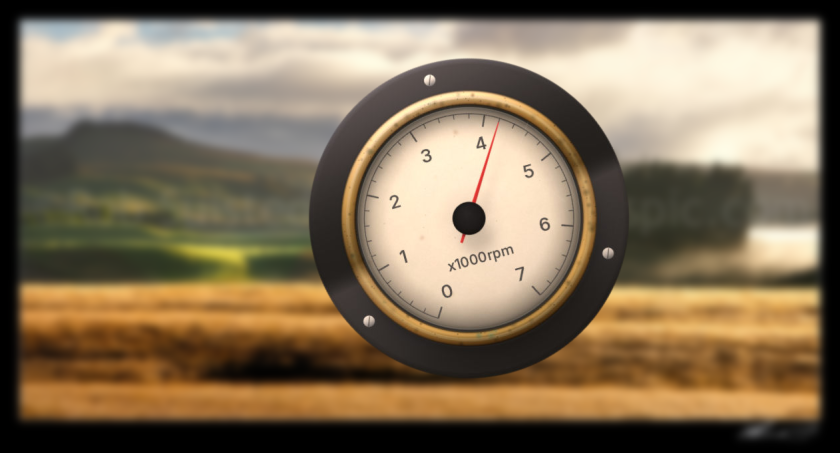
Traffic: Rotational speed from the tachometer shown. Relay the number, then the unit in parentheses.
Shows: 4200 (rpm)
